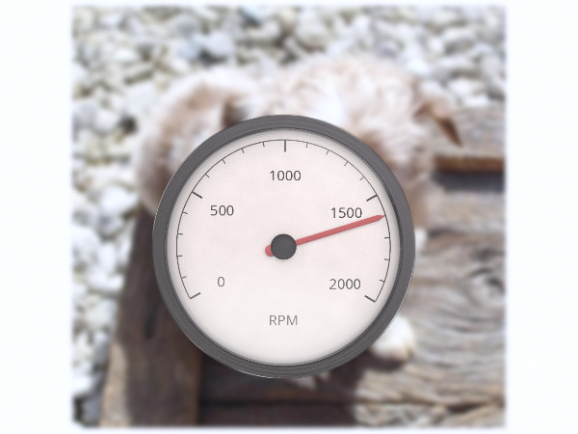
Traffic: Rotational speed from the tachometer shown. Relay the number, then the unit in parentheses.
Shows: 1600 (rpm)
